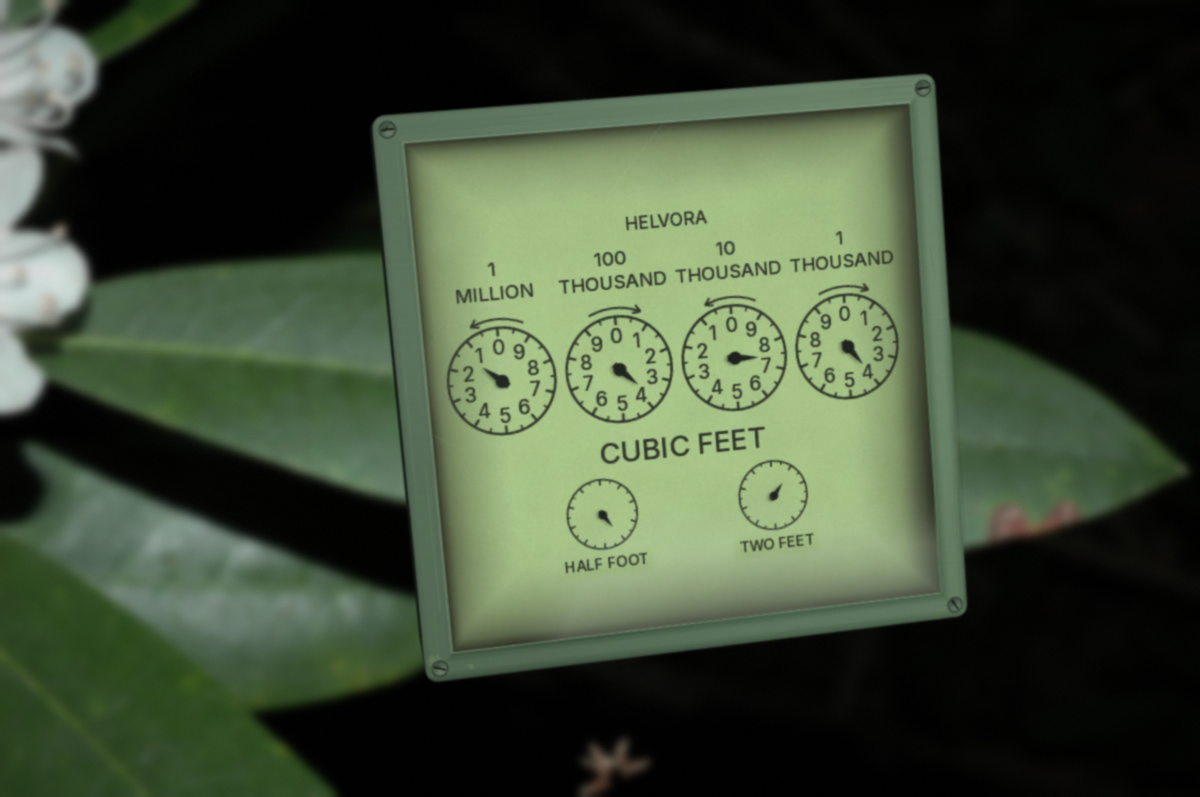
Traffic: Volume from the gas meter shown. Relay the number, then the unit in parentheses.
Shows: 137400 (ft³)
